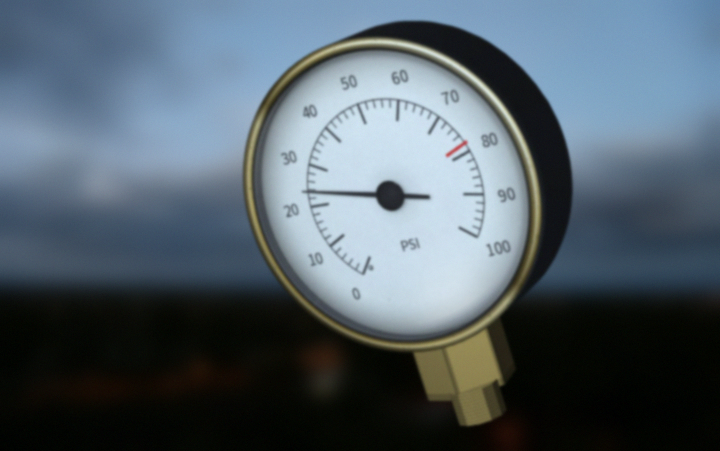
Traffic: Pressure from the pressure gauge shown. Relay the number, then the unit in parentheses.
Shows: 24 (psi)
